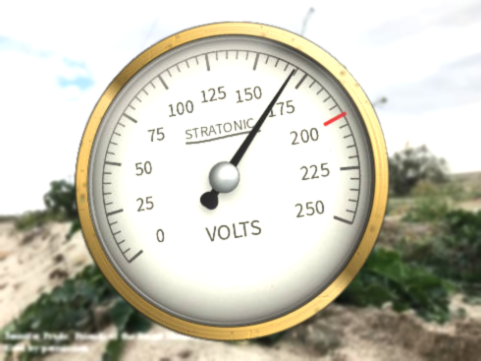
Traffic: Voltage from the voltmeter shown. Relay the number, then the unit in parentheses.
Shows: 170 (V)
